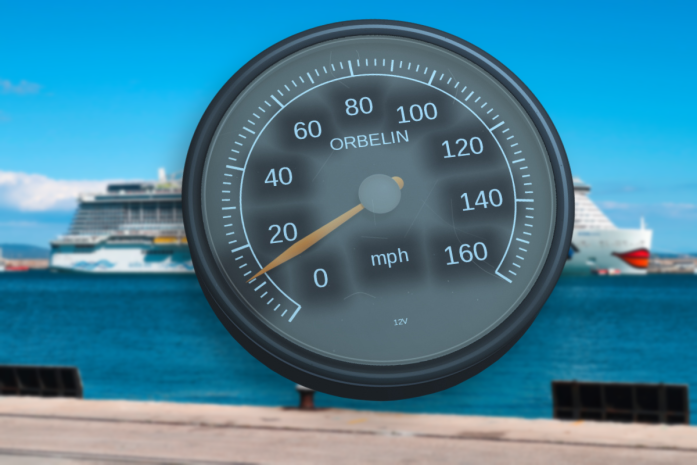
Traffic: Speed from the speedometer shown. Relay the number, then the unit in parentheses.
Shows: 12 (mph)
